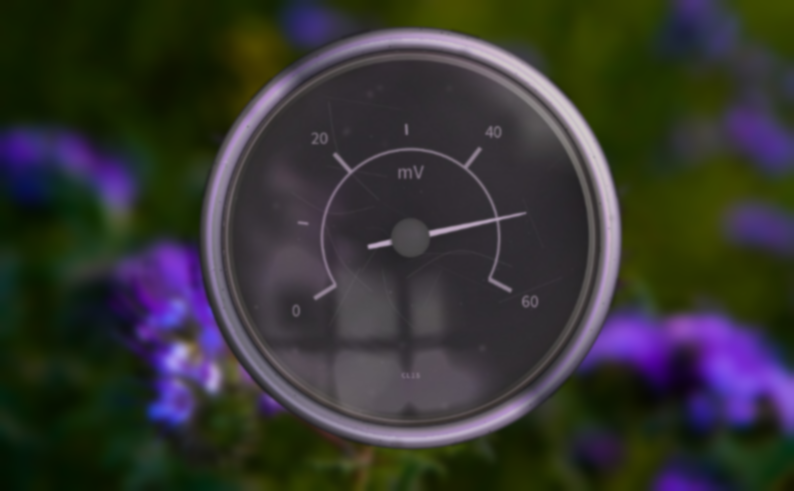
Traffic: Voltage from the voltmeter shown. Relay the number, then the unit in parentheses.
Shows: 50 (mV)
